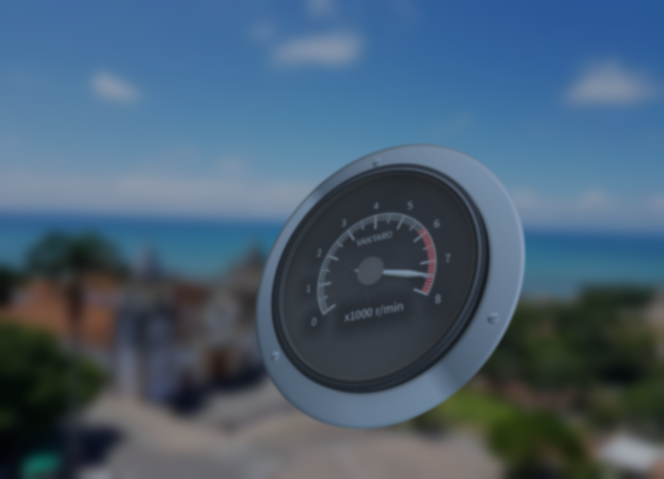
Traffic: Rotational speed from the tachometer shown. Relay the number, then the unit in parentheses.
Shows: 7500 (rpm)
